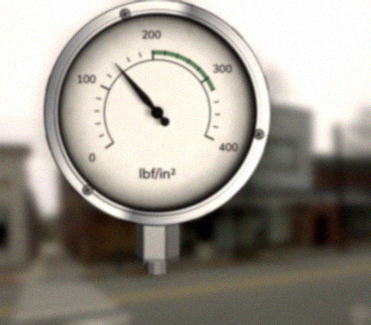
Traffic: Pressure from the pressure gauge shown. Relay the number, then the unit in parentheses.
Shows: 140 (psi)
